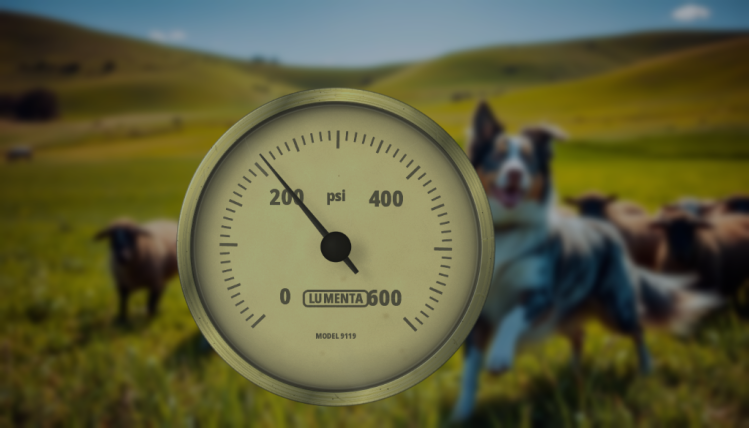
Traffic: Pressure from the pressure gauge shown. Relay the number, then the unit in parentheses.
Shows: 210 (psi)
